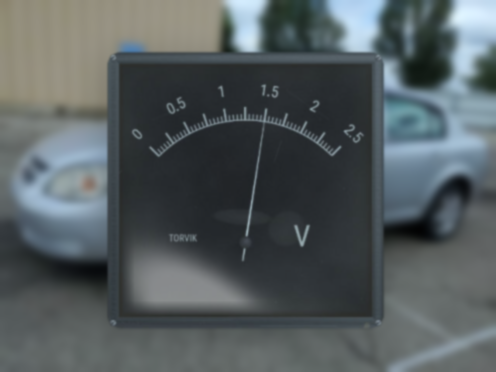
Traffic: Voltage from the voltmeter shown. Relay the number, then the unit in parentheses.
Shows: 1.5 (V)
